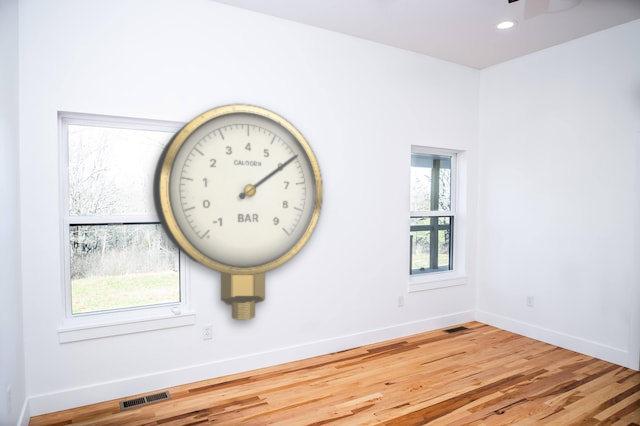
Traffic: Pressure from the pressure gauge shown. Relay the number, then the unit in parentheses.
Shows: 6 (bar)
